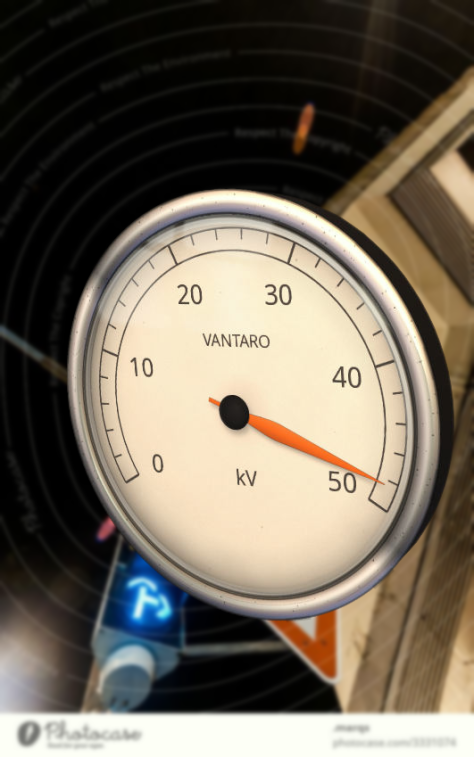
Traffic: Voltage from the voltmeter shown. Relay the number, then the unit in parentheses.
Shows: 48 (kV)
